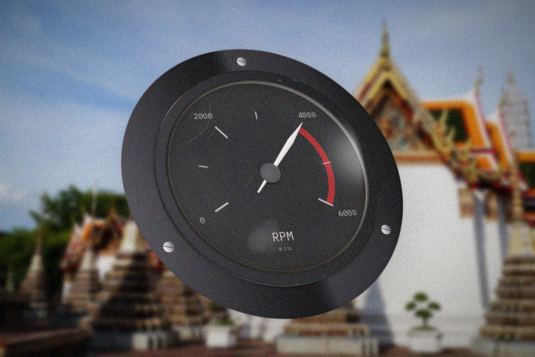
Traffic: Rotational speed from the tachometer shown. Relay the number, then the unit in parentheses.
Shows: 4000 (rpm)
